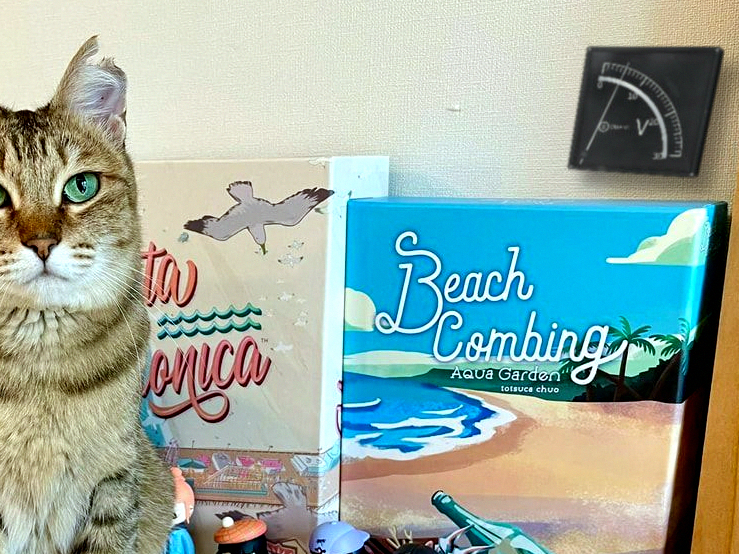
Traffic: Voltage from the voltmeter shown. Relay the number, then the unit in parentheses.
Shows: 5 (V)
